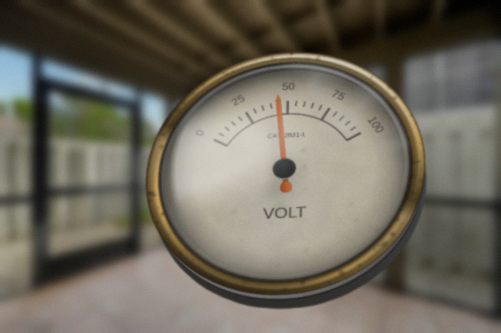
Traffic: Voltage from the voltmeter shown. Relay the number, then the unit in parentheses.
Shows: 45 (V)
